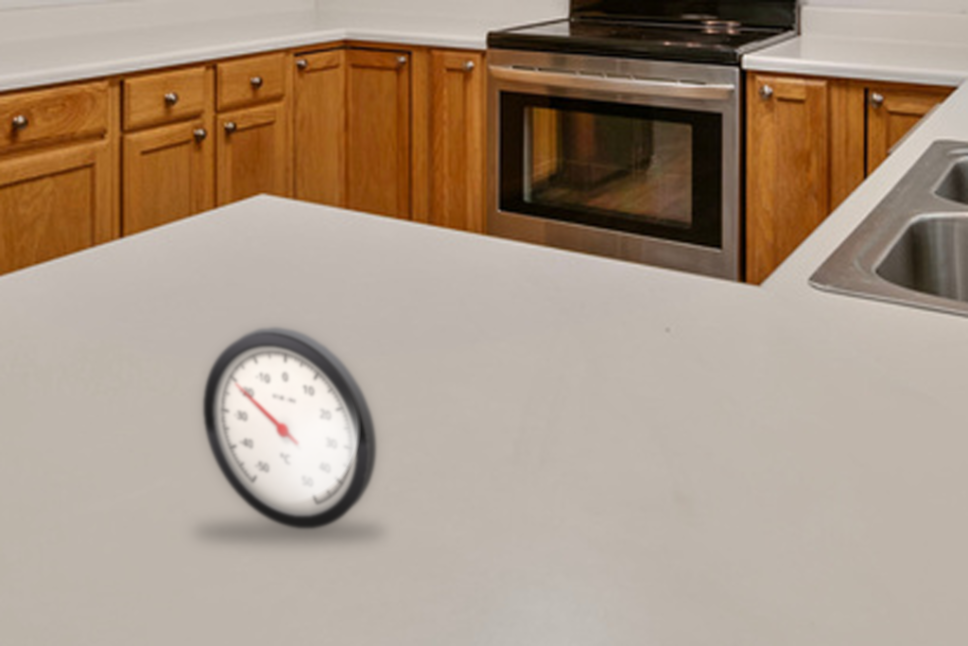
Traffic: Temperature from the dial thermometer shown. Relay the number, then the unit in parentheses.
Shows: -20 (°C)
